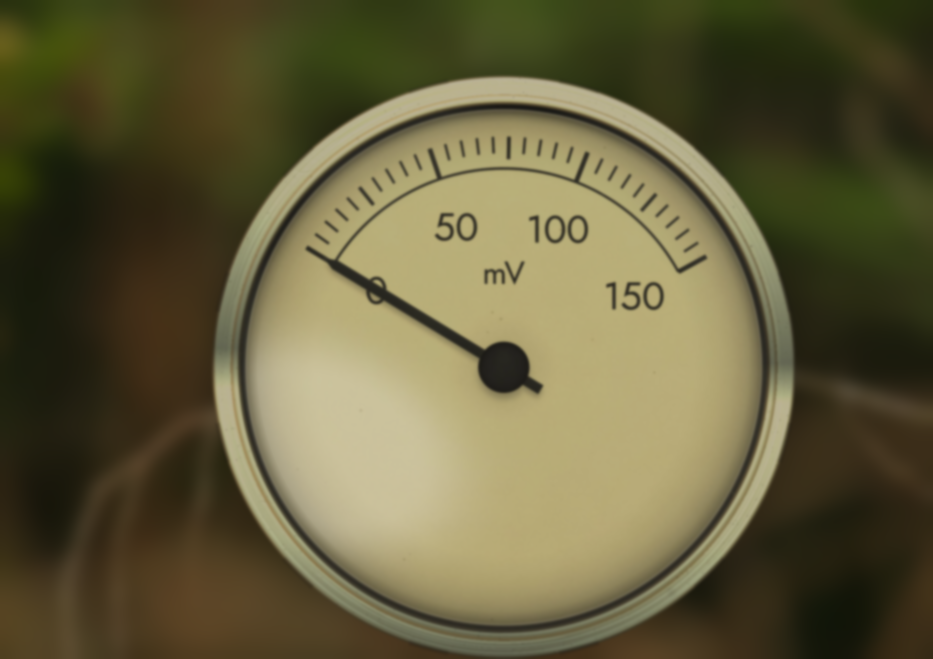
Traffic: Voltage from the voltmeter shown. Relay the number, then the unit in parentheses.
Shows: 0 (mV)
